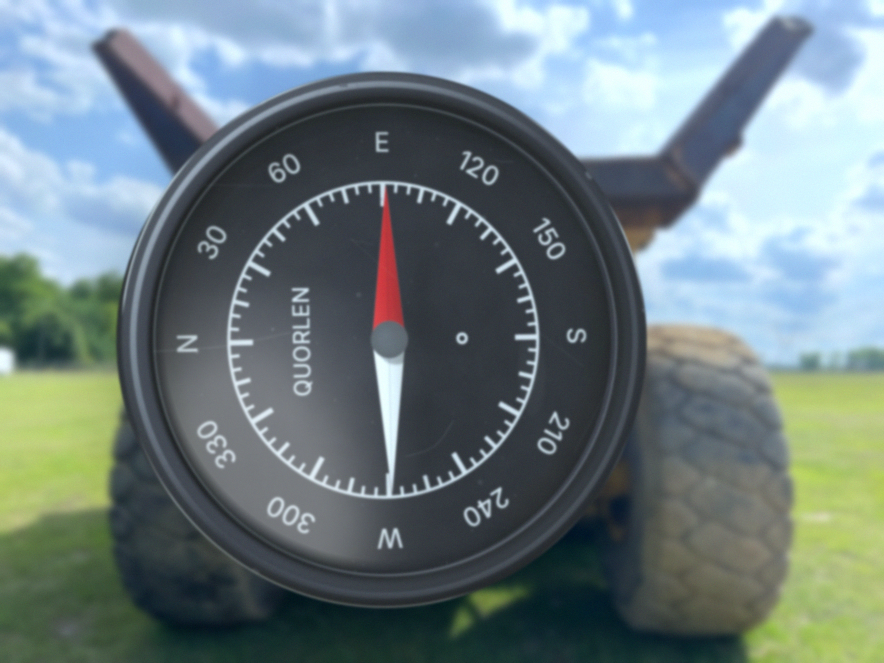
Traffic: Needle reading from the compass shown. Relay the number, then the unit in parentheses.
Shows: 90 (°)
